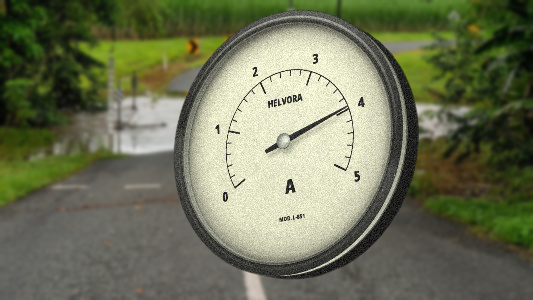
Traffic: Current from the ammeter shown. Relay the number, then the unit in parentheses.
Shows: 4 (A)
